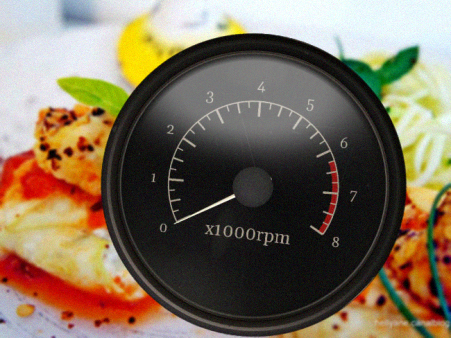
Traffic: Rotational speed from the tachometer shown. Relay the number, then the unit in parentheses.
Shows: 0 (rpm)
